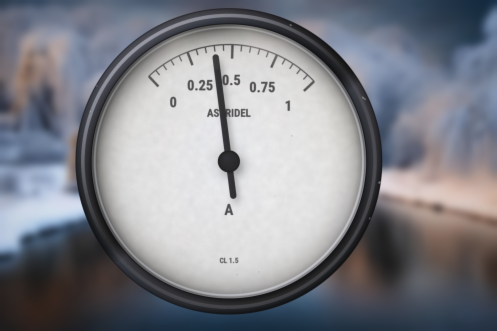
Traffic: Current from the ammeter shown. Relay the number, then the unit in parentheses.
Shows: 0.4 (A)
